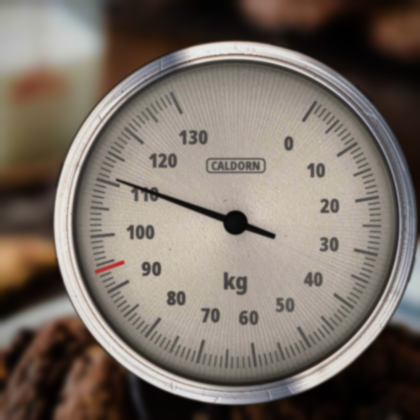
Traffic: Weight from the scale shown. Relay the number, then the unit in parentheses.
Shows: 111 (kg)
